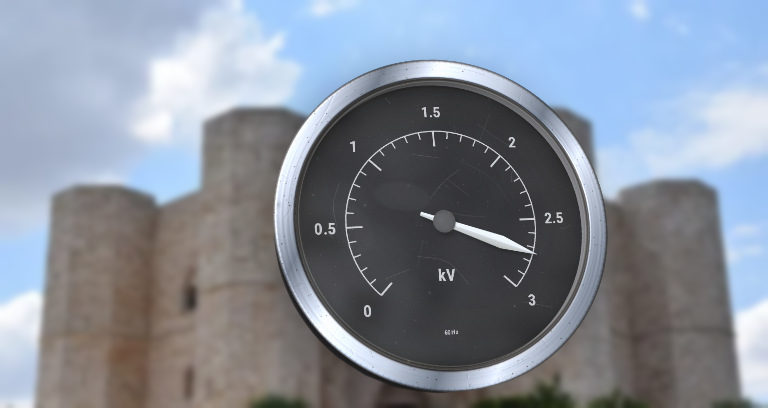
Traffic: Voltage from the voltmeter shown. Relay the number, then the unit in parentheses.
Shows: 2.75 (kV)
